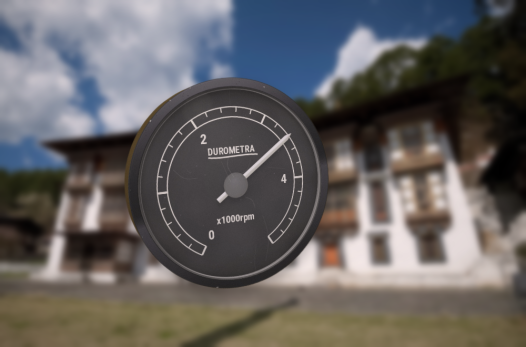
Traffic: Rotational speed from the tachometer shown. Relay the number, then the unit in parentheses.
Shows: 3400 (rpm)
